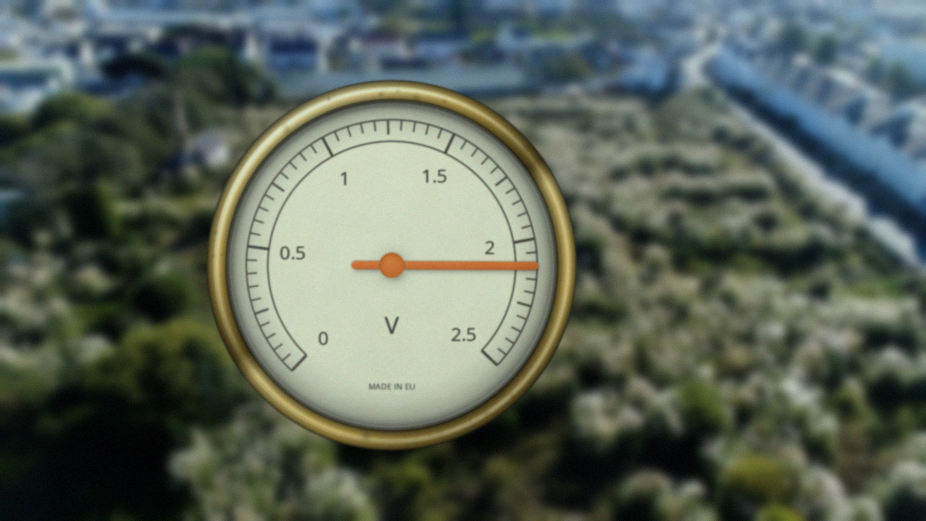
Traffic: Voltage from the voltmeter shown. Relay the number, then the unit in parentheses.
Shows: 2.1 (V)
